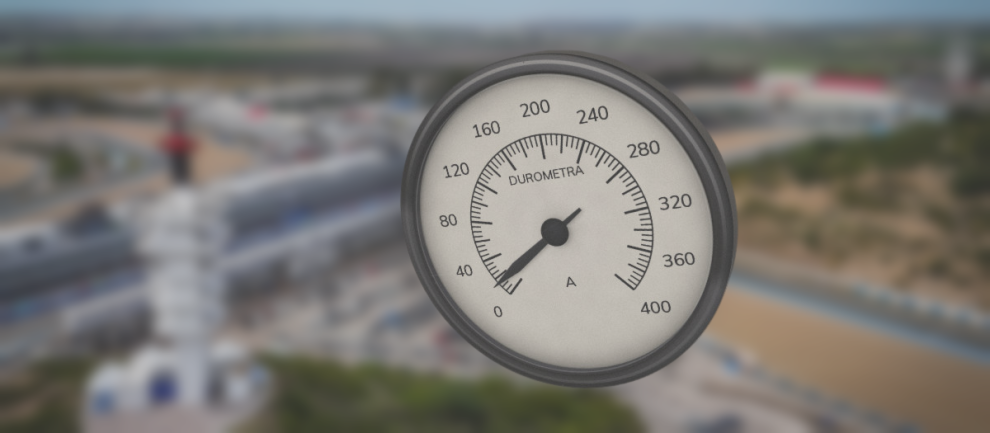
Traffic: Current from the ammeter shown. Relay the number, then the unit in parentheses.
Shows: 15 (A)
